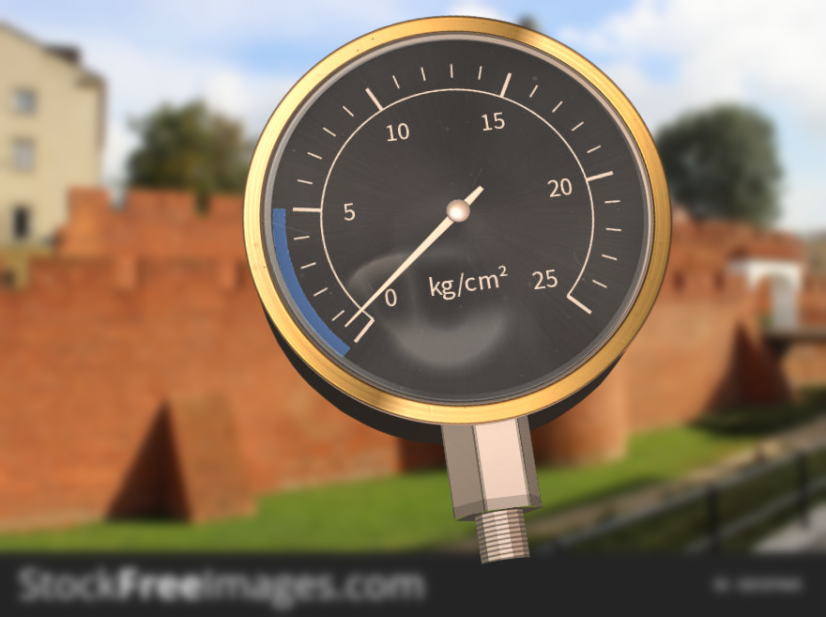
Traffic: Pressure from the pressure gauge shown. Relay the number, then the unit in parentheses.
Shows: 0.5 (kg/cm²)
